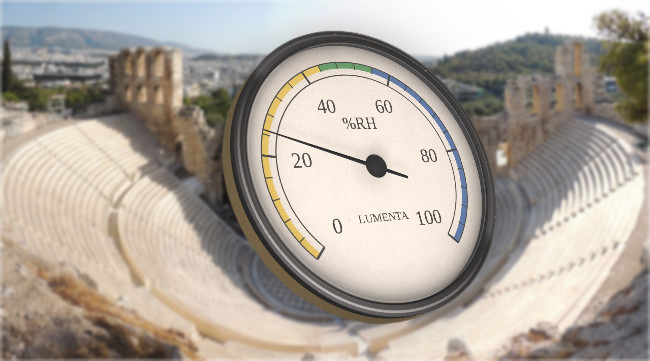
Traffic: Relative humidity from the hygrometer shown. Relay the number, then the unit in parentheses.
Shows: 24 (%)
